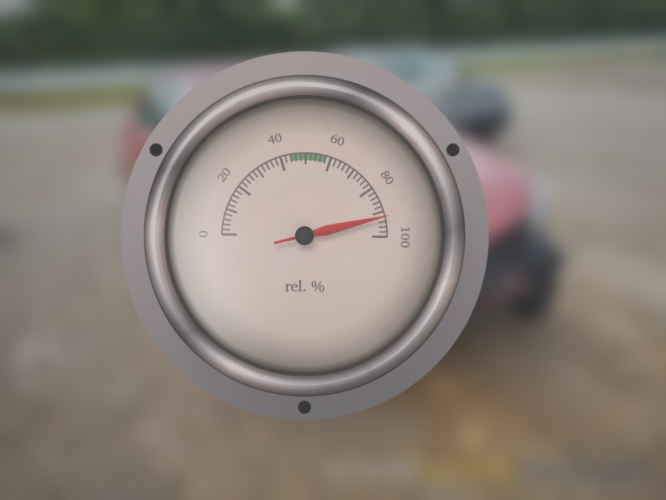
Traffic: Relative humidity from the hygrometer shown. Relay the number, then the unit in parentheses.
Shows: 92 (%)
